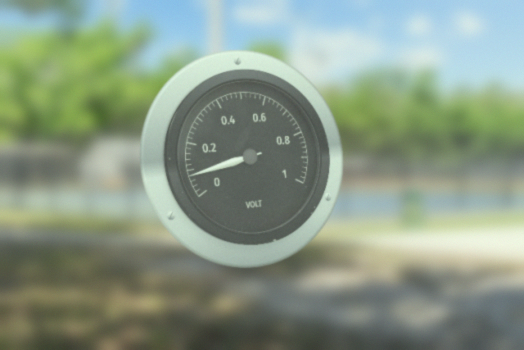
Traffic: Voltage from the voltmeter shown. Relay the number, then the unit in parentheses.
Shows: 0.08 (V)
